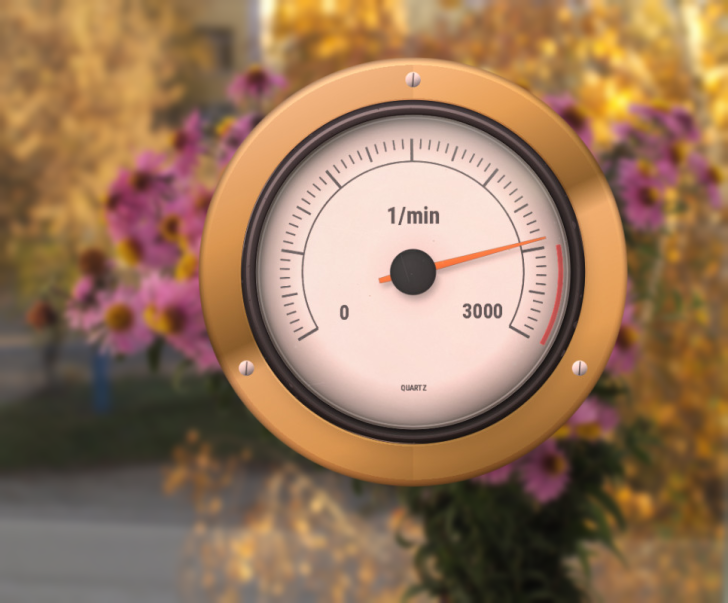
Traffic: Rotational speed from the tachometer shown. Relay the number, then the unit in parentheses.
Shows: 2450 (rpm)
